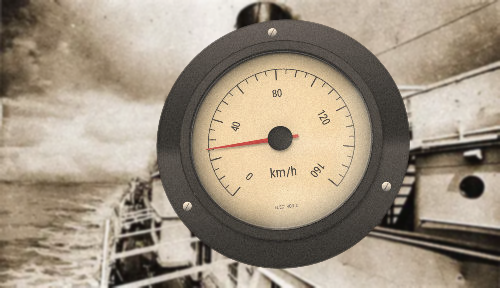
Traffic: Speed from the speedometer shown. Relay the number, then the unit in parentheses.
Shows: 25 (km/h)
